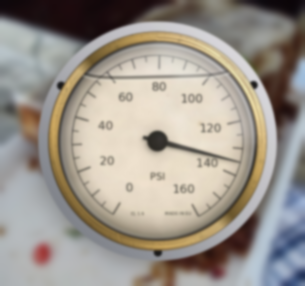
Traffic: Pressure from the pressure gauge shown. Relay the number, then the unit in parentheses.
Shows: 135 (psi)
